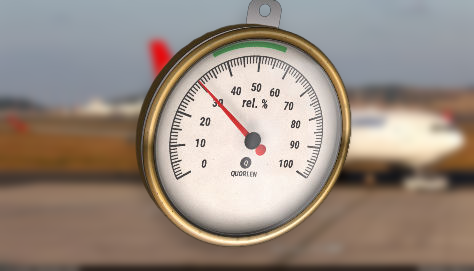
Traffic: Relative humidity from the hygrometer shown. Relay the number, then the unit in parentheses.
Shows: 30 (%)
